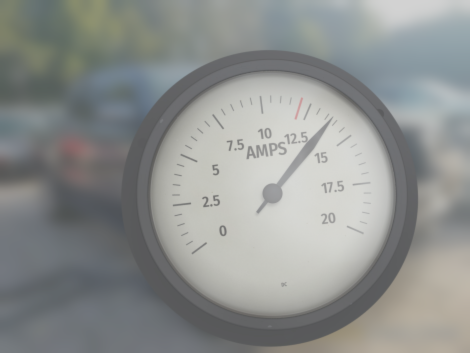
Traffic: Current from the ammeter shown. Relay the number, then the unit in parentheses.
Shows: 13.75 (A)
